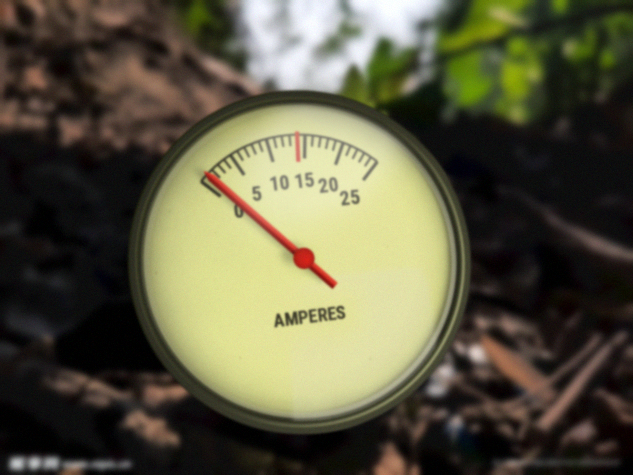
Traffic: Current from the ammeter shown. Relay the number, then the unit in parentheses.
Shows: 1 (A)
